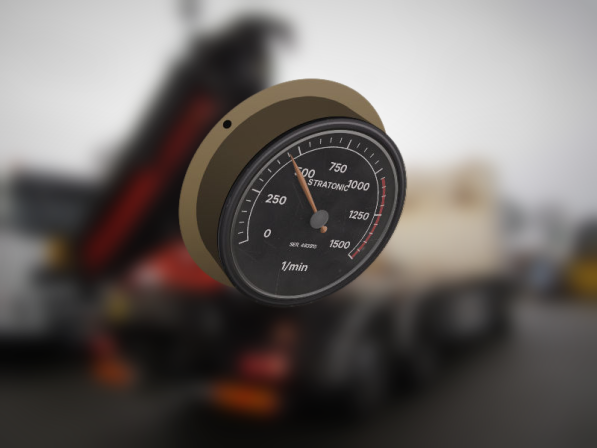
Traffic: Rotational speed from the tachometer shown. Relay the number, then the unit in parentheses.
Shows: 450 (rpm)
